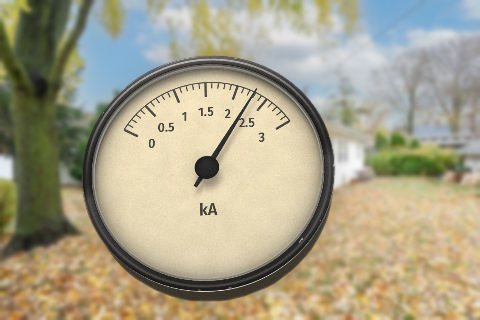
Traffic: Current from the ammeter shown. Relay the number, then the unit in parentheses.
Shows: 2.3 (kA)
